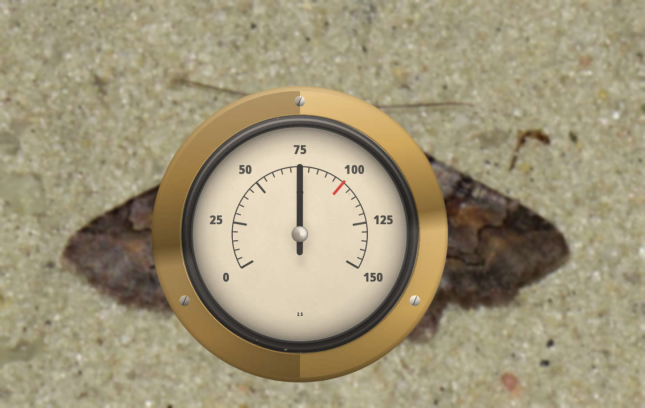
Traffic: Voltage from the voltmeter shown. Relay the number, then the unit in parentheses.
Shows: 75 (V)
